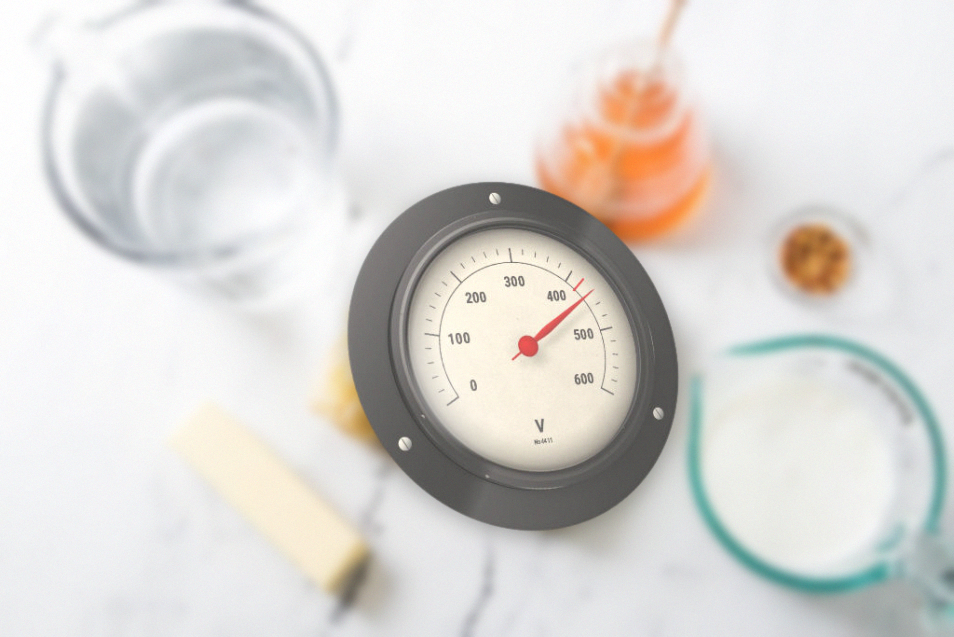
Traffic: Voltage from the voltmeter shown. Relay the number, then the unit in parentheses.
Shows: 440 (V)
